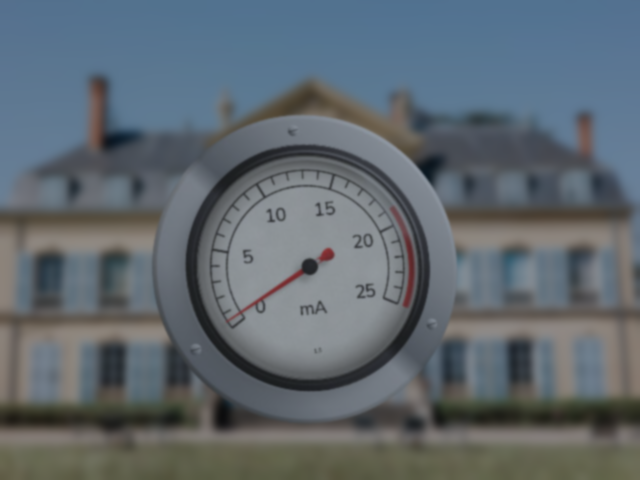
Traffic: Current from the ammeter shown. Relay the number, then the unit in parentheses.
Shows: 0.5 (mA)
